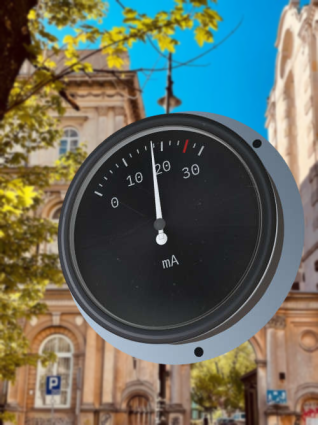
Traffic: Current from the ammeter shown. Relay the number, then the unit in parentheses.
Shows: 18 (mA)
